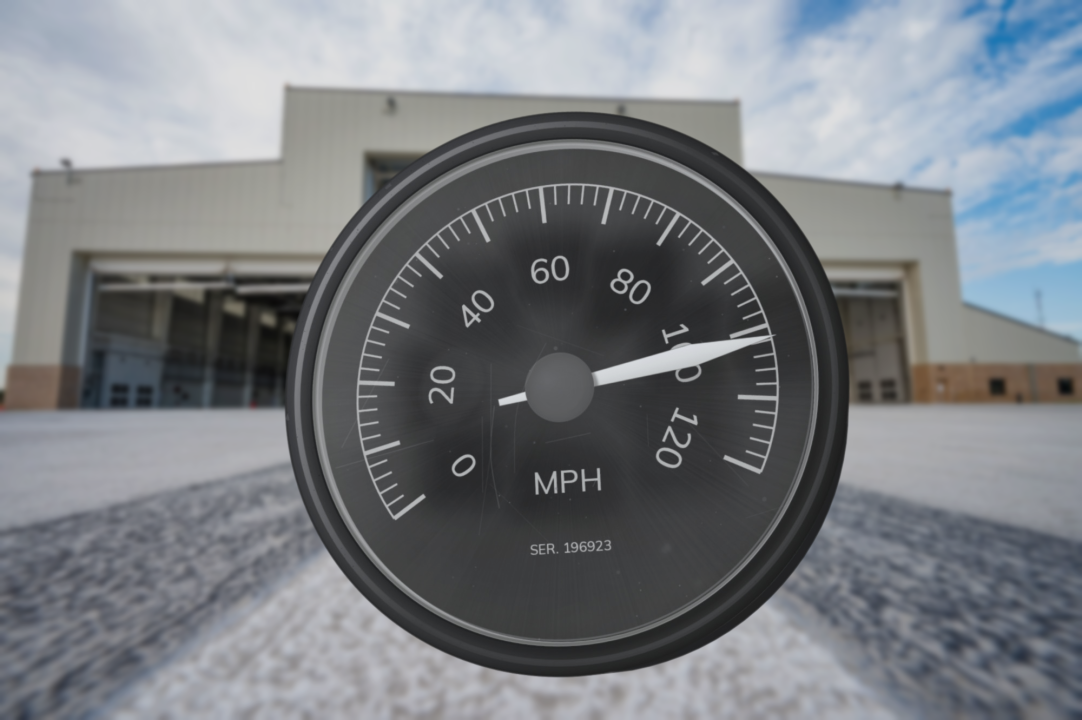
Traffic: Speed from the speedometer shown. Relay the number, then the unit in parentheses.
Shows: 102 (mph)
